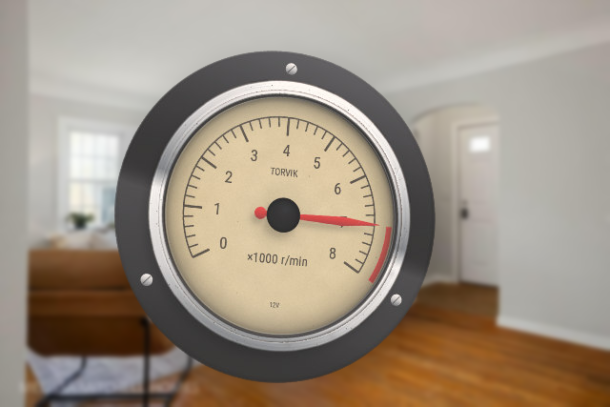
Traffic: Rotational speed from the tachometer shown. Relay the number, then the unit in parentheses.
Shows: 7000 (rpm)
